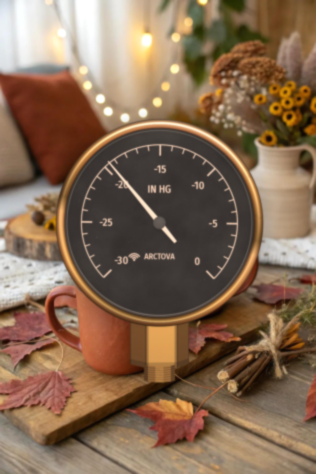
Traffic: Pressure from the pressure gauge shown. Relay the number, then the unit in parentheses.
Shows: -19.5 (inHg)
